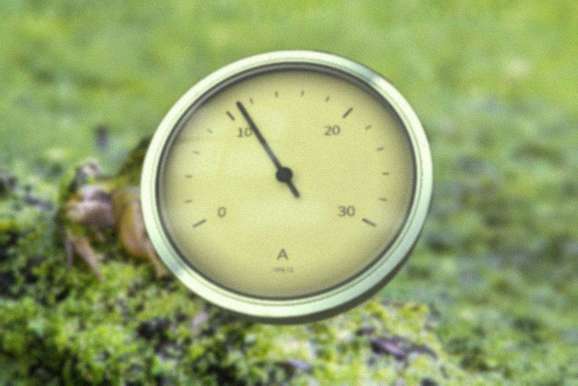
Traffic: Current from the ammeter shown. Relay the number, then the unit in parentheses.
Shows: 11 (A)
